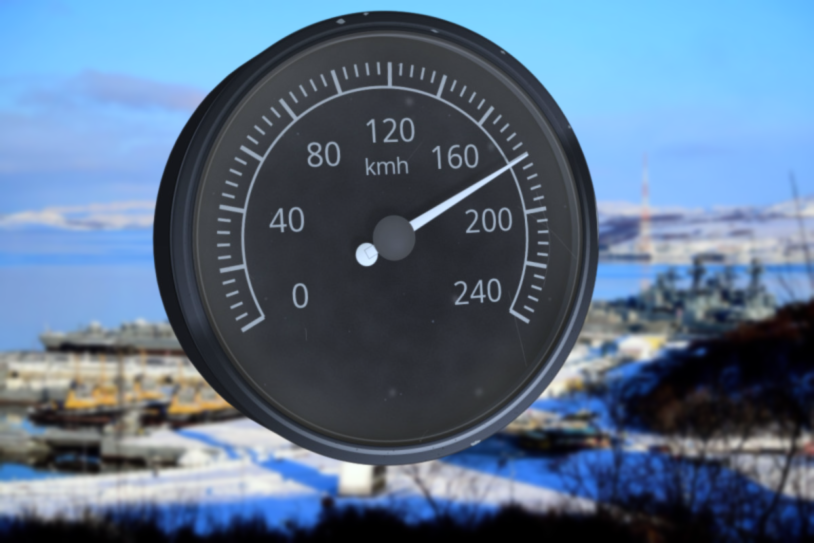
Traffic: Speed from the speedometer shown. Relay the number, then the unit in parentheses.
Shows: 180 (km/h)
